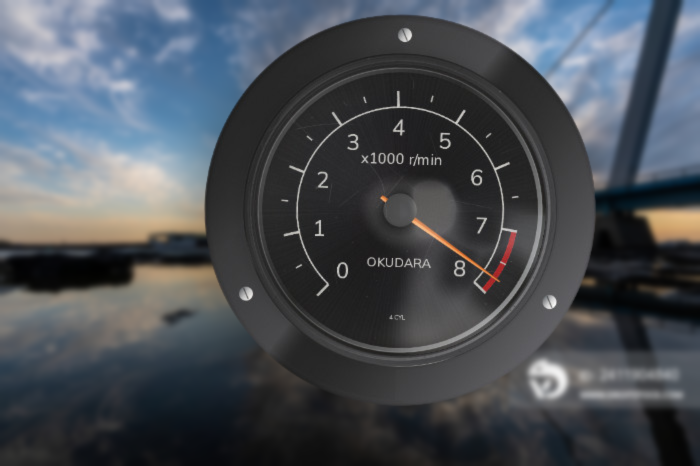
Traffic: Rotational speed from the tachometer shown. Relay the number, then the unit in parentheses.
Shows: 7750 (rpm)
